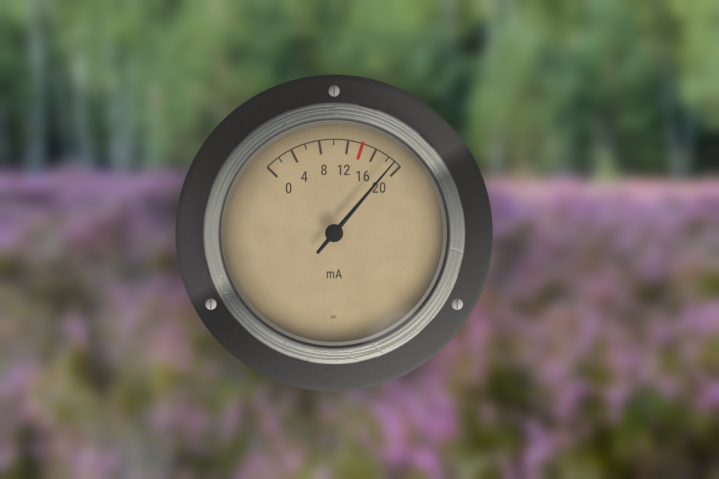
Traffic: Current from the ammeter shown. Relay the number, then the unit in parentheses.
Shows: 19 (mA)
